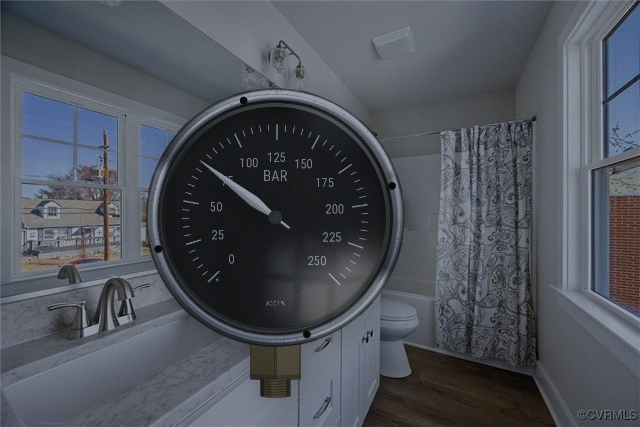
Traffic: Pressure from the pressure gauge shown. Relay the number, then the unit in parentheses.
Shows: 75 (bar)
